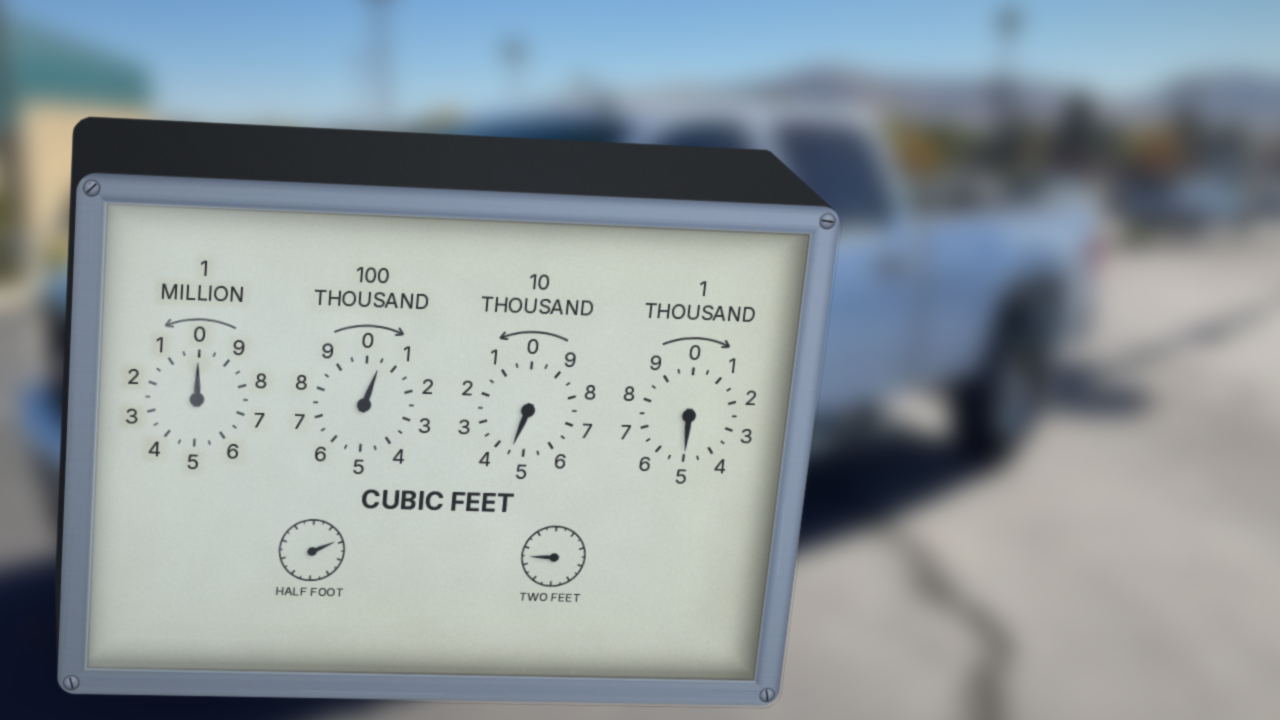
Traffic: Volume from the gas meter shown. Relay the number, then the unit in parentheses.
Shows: 4500 (ft³)
